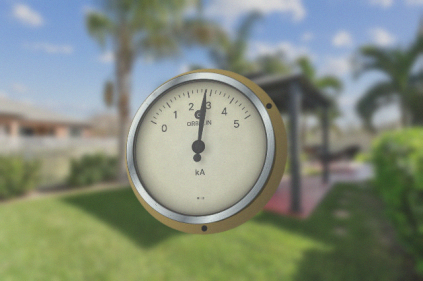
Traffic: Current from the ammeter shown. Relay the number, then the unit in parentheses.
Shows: 2.8 (kA)
